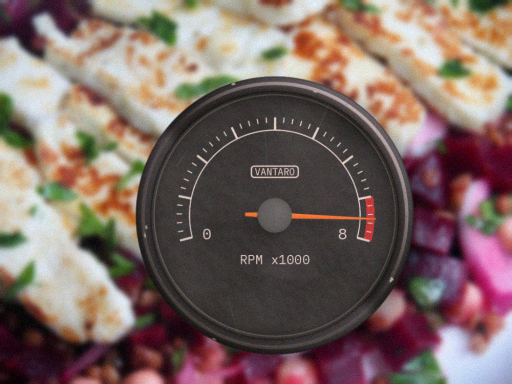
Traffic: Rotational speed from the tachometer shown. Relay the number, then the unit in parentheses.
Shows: 7500 (rpm)
